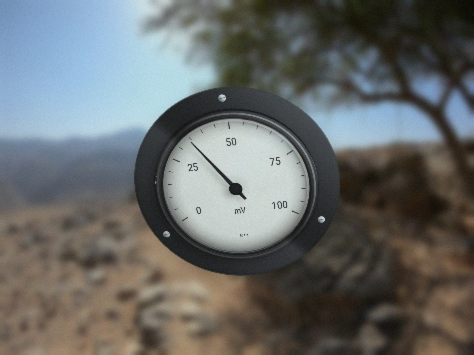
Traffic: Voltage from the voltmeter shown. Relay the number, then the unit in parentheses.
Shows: 35 (mV)
